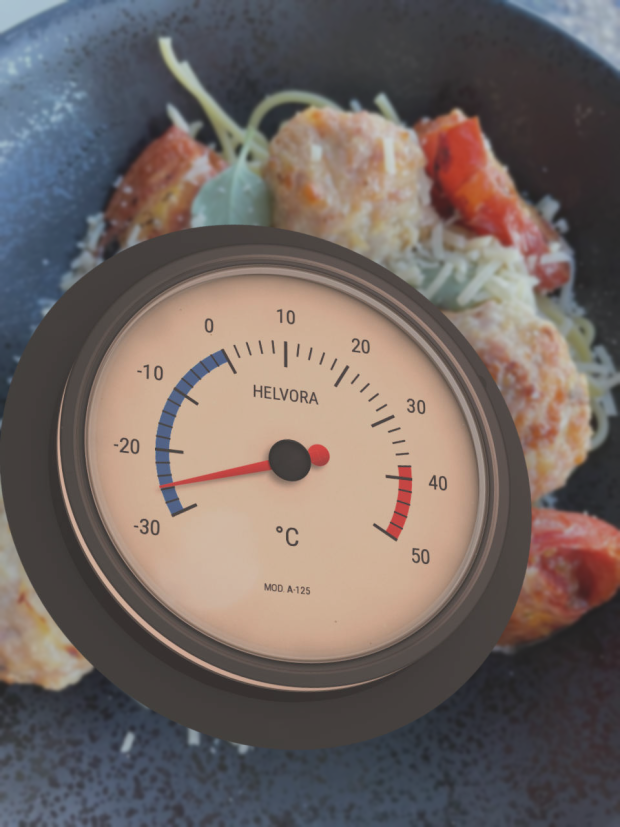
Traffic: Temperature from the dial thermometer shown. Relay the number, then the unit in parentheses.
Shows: -26 (°C)
